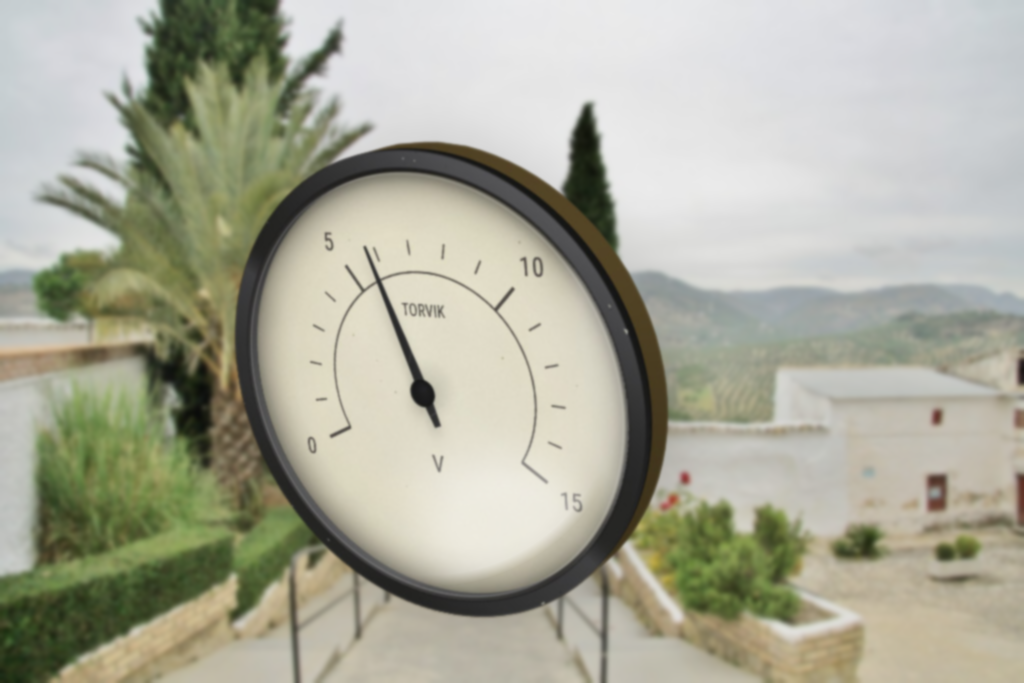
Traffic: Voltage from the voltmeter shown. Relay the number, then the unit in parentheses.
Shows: 6 (V)
